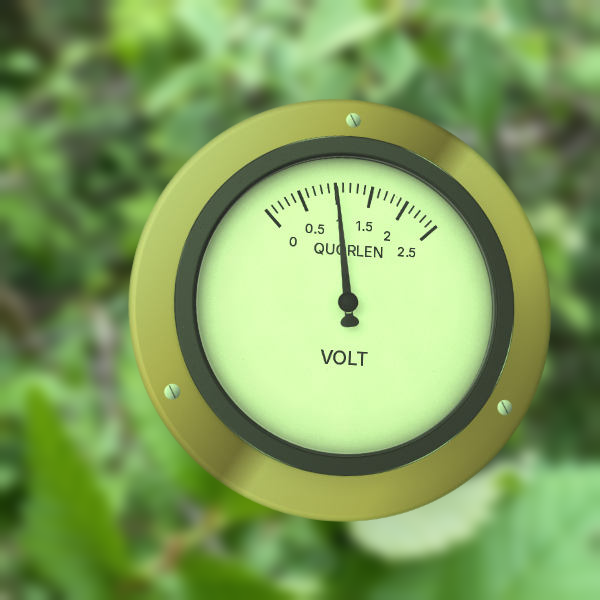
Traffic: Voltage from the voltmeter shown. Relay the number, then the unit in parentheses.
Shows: 1 (V)
